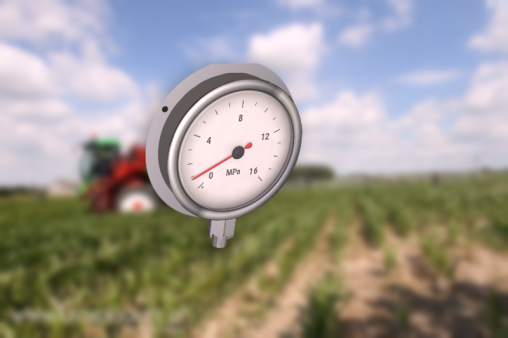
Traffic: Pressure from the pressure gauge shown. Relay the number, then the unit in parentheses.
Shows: 1 (MPa)
